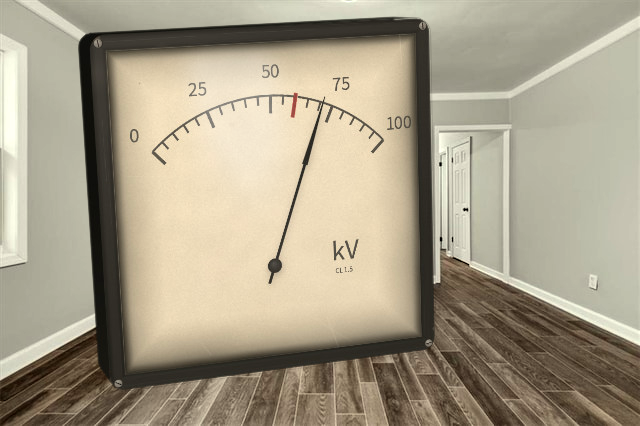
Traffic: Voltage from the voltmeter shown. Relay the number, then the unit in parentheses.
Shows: 70 (kV)
